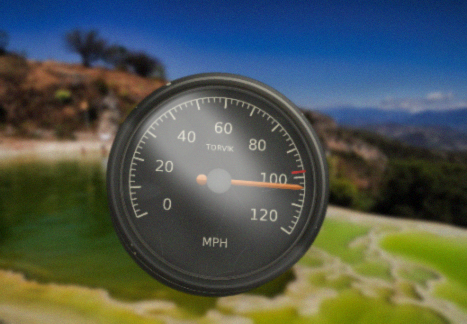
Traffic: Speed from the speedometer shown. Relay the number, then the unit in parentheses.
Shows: 104 (mph)
